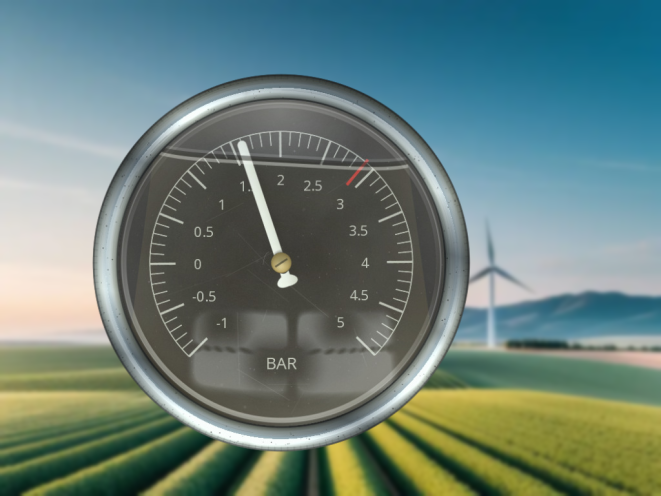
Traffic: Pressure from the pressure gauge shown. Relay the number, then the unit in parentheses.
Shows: 1.6 (bar)
